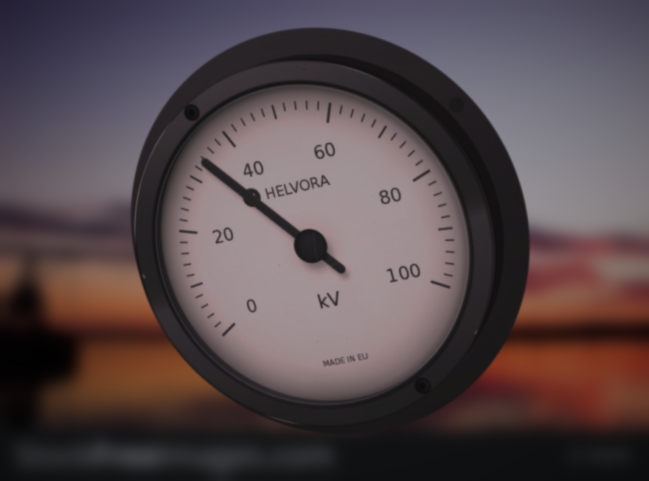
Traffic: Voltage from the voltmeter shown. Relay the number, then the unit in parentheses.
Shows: 34 (kV)
